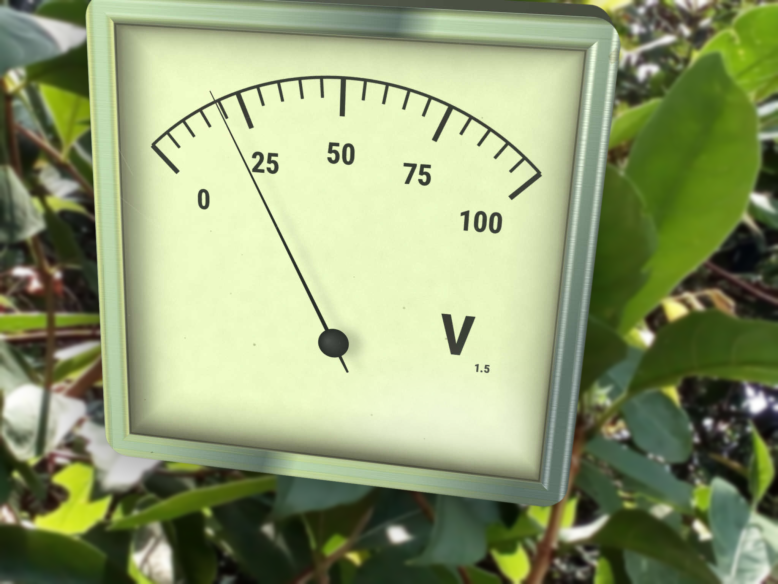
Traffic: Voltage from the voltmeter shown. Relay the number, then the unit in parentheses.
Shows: 20 (V)
